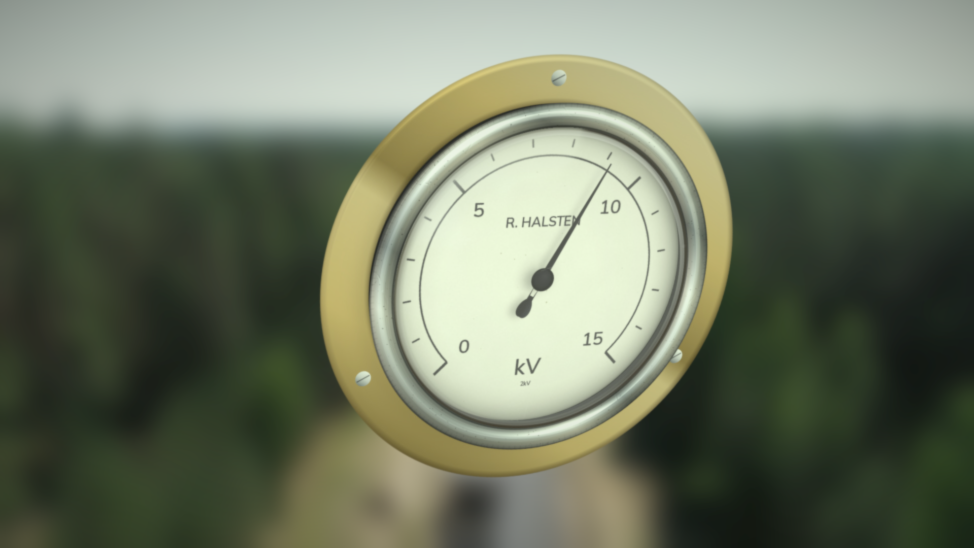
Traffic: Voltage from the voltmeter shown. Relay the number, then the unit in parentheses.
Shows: 9 (kV)
